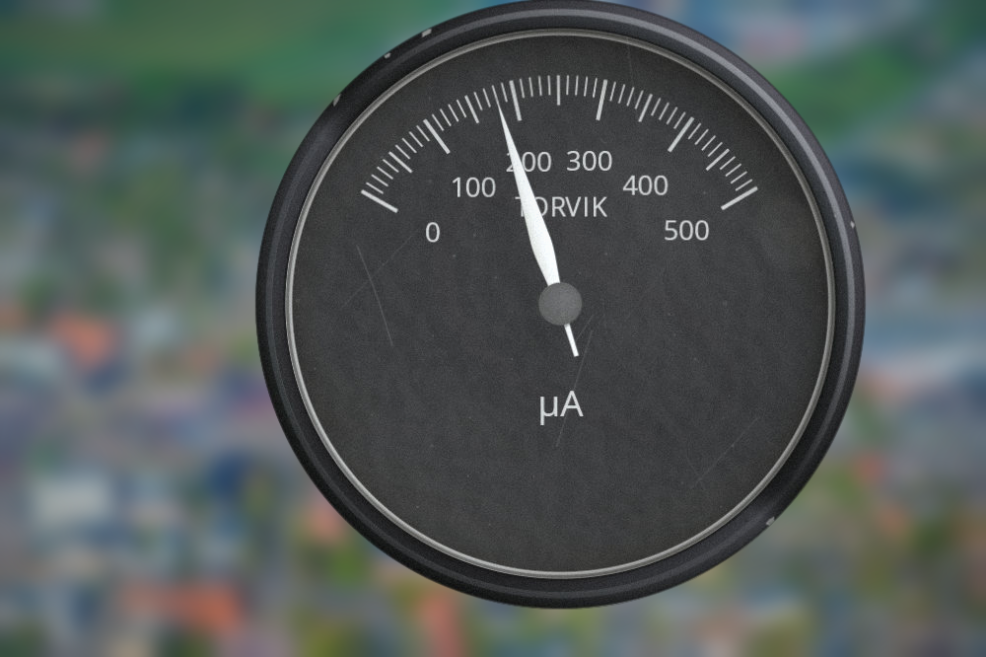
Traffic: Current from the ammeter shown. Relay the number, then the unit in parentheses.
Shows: 180 (µA)
